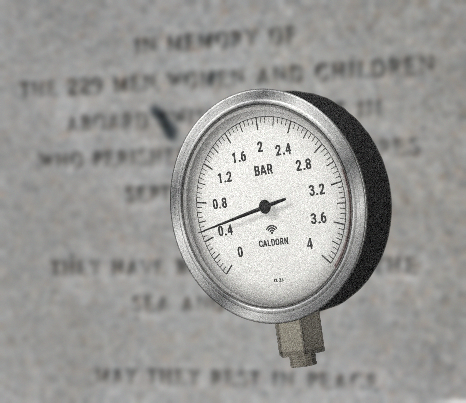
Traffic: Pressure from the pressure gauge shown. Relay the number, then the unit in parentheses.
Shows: 0.5 (bar)
